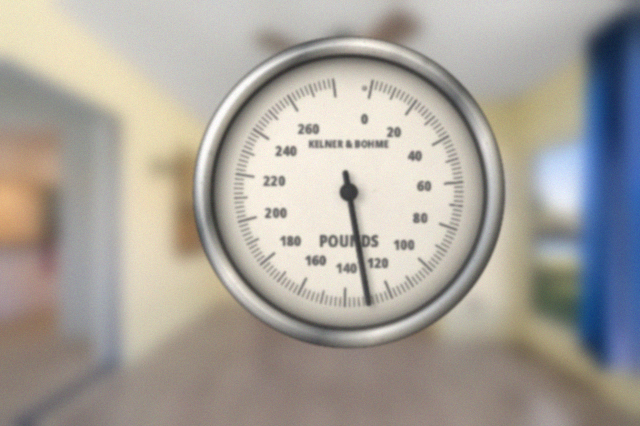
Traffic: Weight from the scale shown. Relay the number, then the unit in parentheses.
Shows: 130 (lb)
